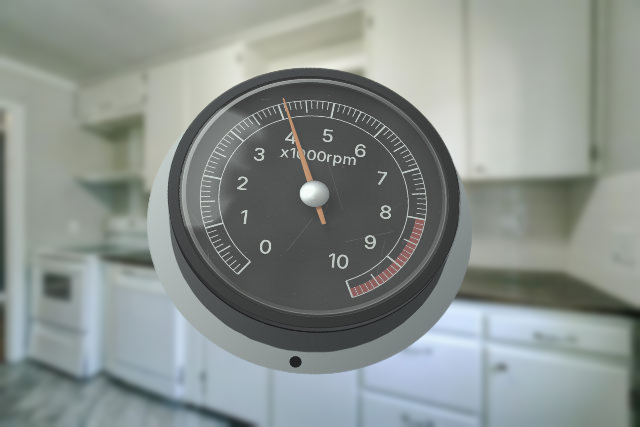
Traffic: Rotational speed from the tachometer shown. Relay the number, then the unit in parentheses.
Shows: 4100 (rpm)
